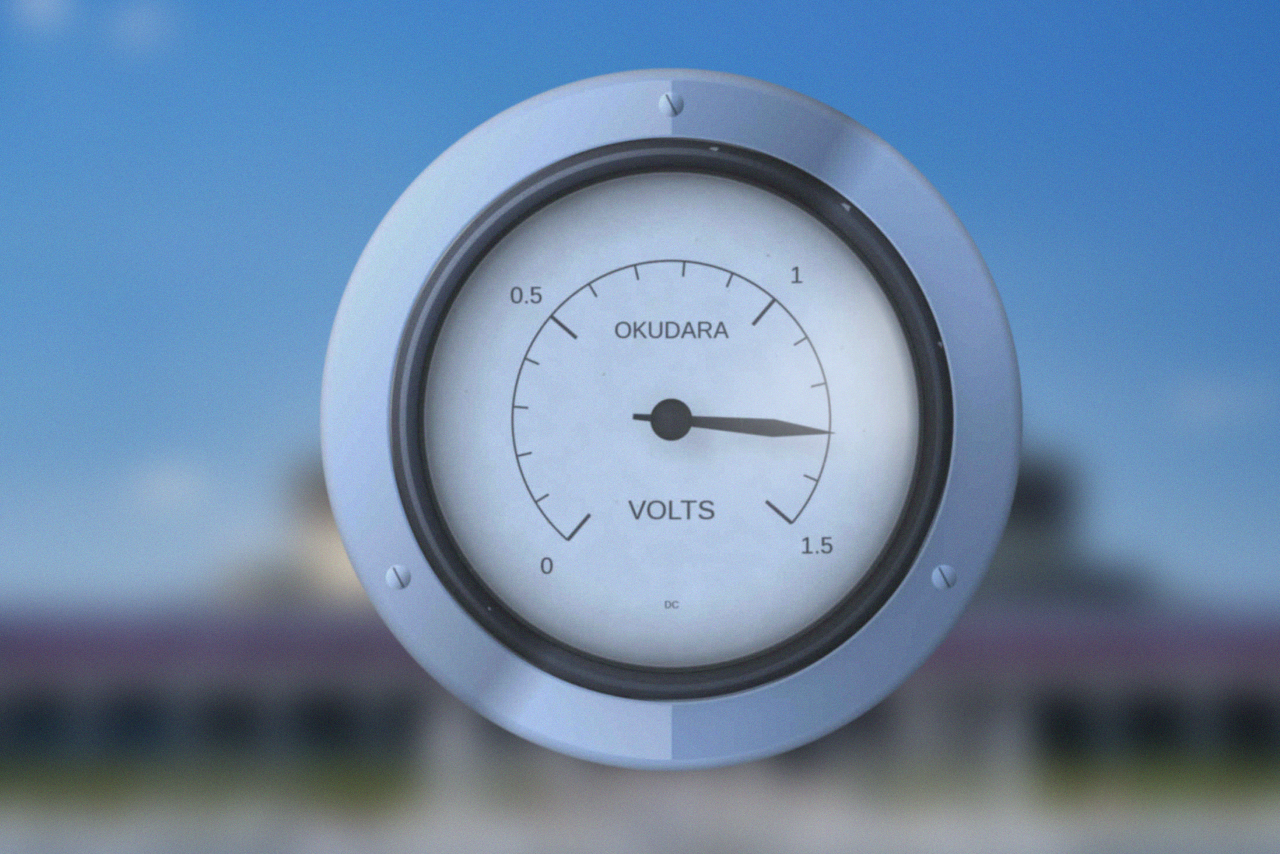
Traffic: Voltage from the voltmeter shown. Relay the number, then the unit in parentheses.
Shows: 1.3 (V)
